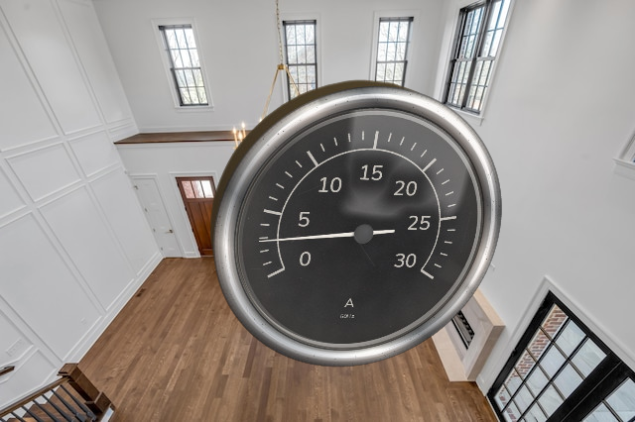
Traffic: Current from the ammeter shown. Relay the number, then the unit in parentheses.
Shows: 3 (A)
